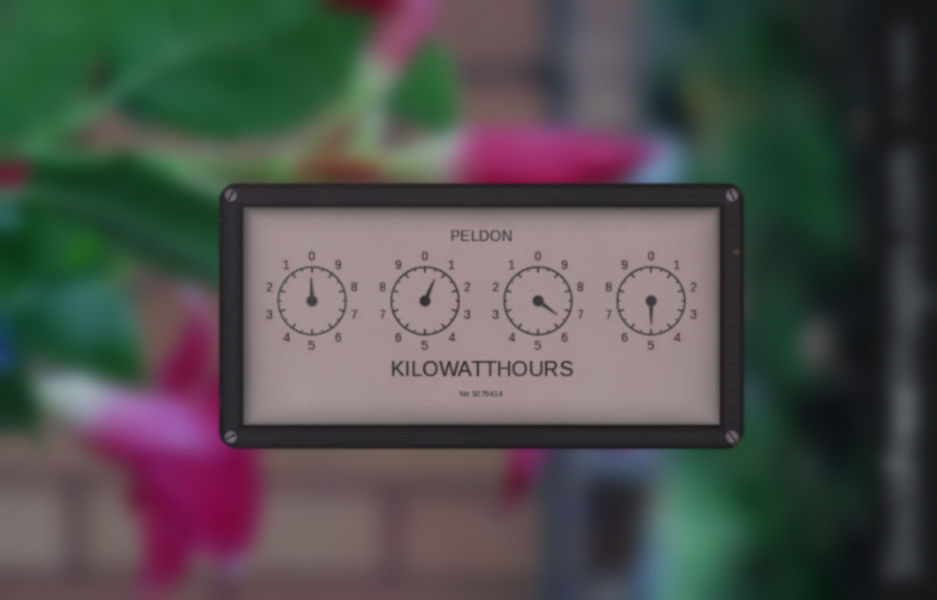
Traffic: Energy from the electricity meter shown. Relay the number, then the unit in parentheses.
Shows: 65 (kWh)
